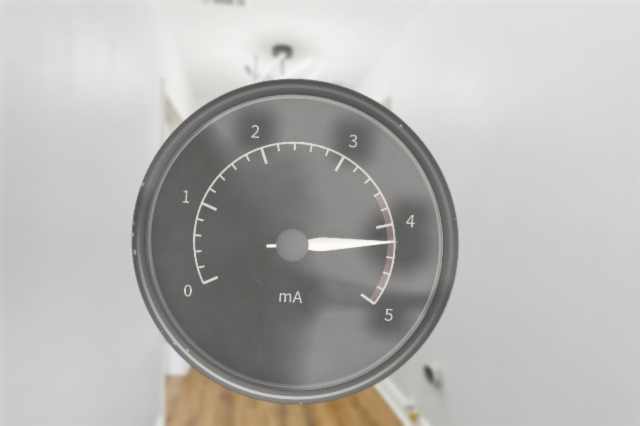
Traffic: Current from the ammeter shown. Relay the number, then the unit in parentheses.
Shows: 4.2 (mA)
